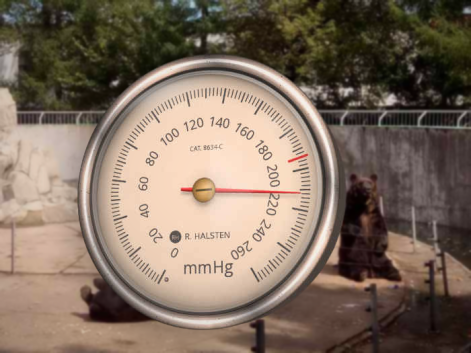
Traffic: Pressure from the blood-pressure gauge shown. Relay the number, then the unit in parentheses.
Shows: 212 (mmHg)
